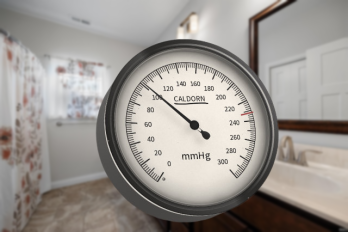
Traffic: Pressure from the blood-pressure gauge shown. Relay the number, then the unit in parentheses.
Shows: 100 (mmHg)
